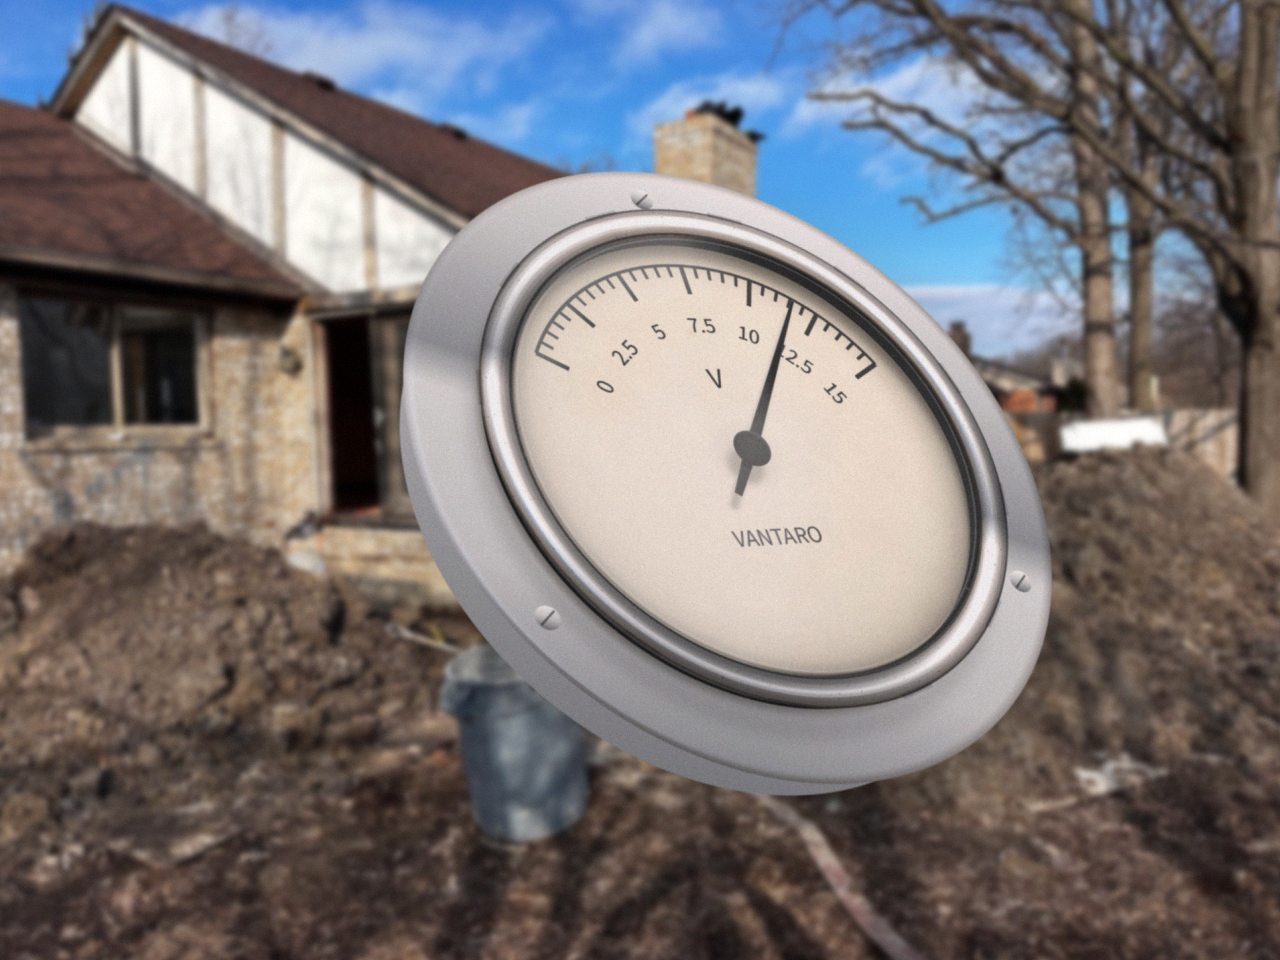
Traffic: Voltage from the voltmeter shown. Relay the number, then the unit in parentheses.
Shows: 11.5 (V)
